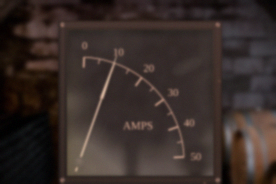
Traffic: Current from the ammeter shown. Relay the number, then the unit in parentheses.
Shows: 10 (A)
